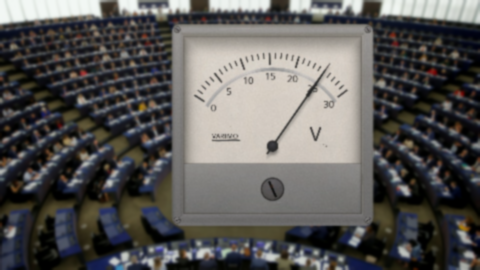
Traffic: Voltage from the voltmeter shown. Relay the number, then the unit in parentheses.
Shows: 25 (V)
